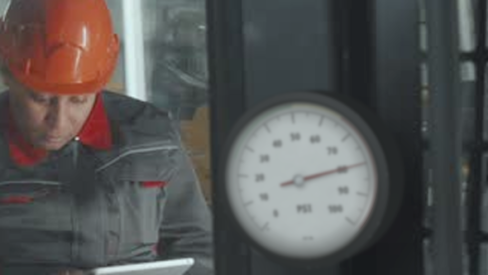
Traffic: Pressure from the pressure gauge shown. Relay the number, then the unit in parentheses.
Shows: 80 (psi)
